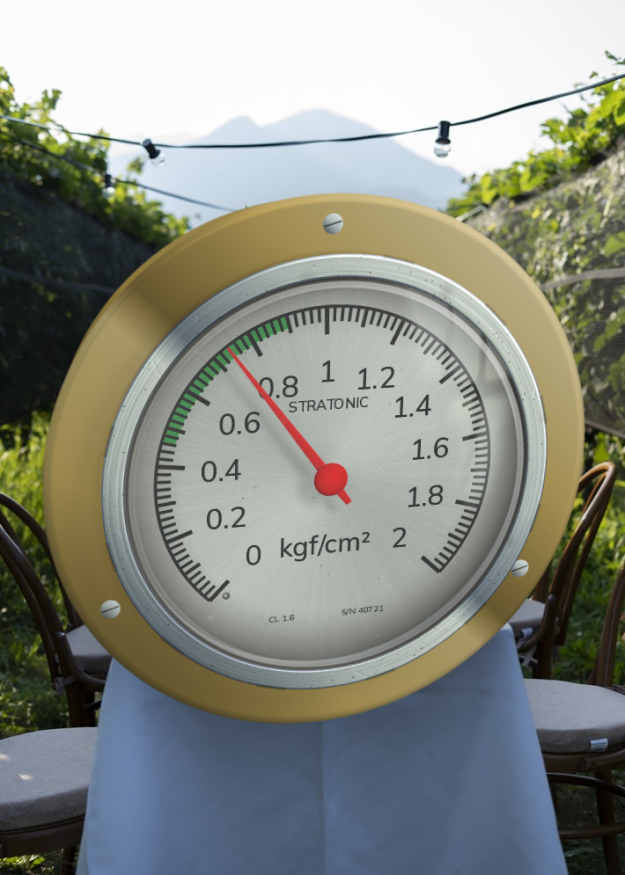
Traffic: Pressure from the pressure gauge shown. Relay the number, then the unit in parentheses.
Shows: 0.74 (kg/cm²)
